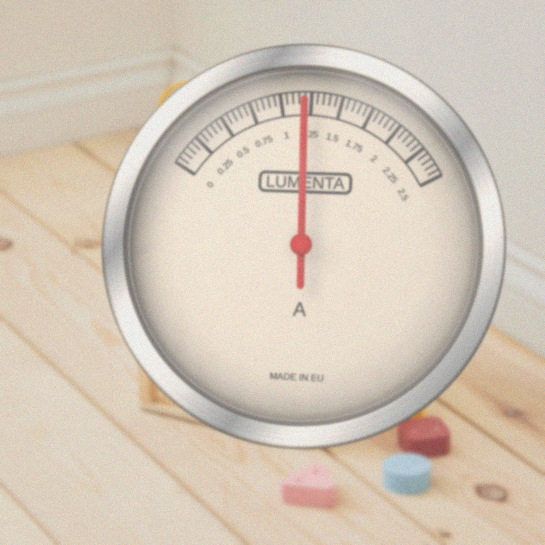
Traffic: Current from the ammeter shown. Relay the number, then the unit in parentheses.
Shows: 1.2 (A)
